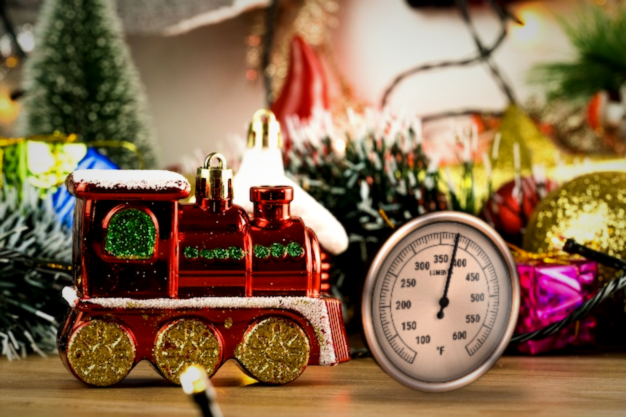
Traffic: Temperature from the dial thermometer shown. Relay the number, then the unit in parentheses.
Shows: 375 (°F)
